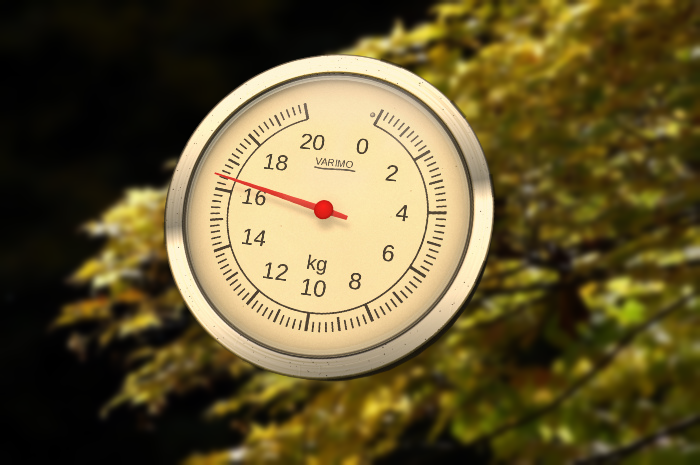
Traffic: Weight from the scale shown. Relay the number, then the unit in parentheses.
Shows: 16.4 (kg)
